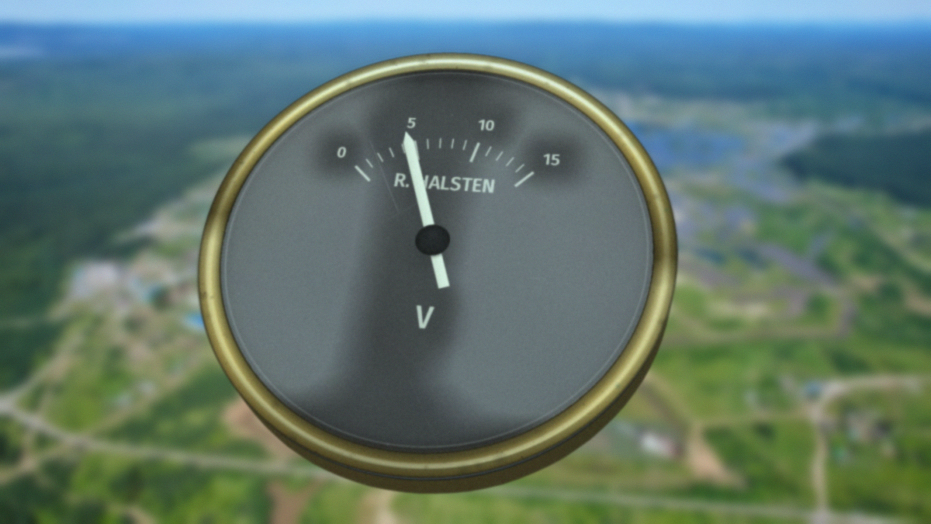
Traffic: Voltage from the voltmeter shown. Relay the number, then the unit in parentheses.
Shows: 4.5 (V)
